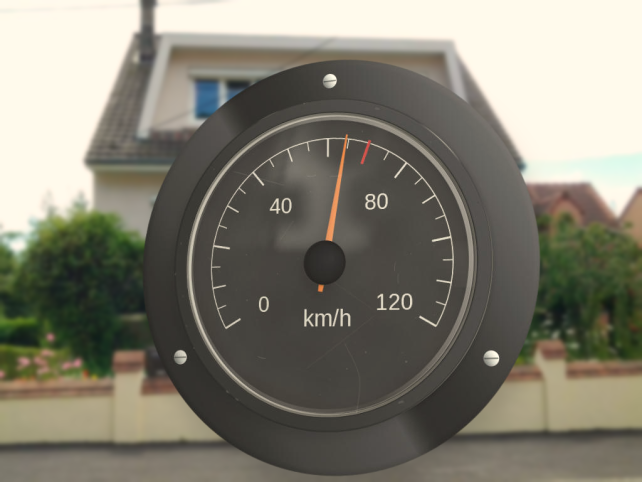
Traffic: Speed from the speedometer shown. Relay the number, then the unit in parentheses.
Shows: 65 (km/h)
